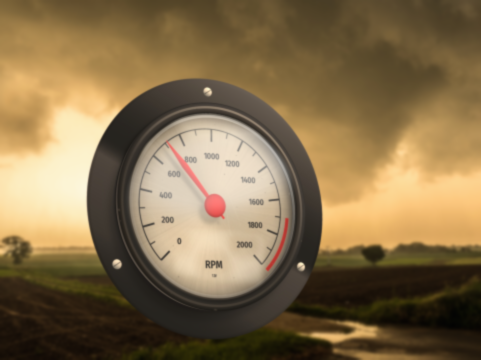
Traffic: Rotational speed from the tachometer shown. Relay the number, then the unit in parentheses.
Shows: 700 (rpm)
